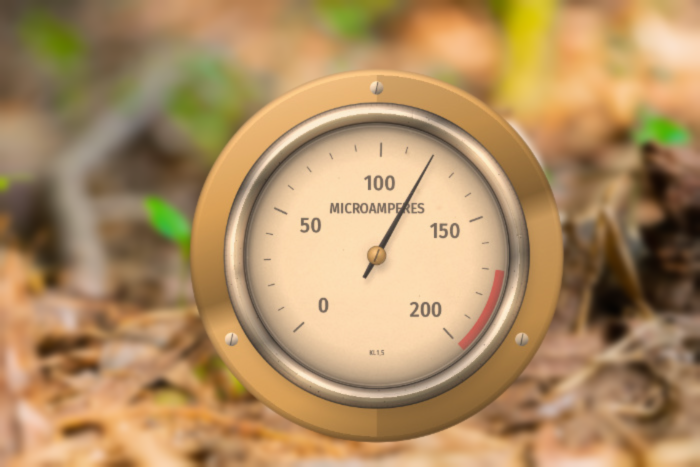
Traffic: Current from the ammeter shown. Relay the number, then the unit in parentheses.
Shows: 120 (µA)
